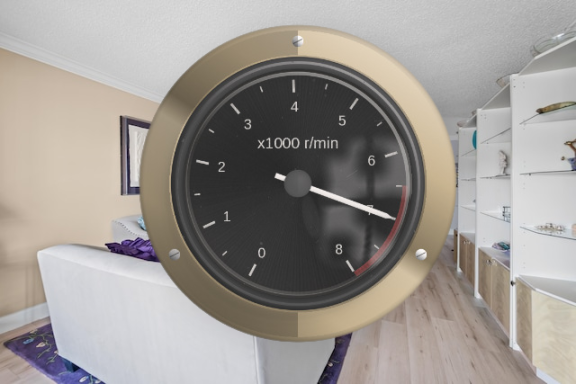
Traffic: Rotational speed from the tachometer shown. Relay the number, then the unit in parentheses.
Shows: 7000 (rpm)
